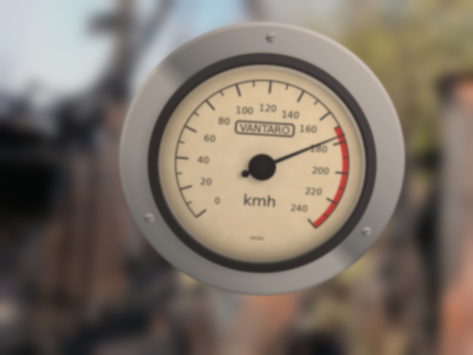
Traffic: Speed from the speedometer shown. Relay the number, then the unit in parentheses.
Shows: 175 (km/h)
